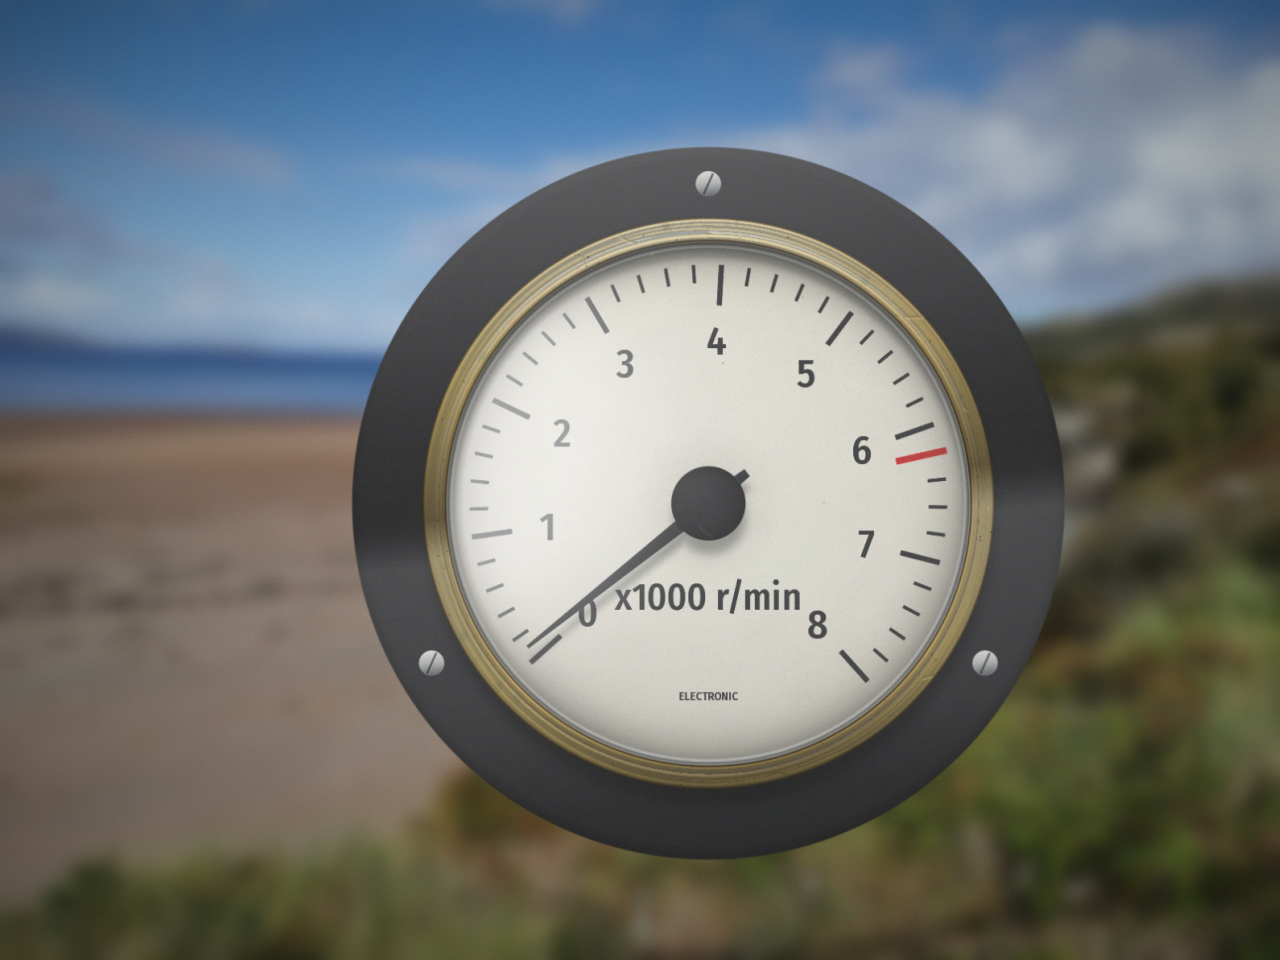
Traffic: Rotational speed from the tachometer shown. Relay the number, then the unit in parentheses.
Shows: 100 (rpm)
